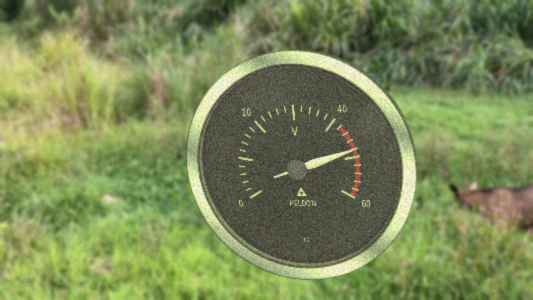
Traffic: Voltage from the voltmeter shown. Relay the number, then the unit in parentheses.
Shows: 48 (V)
